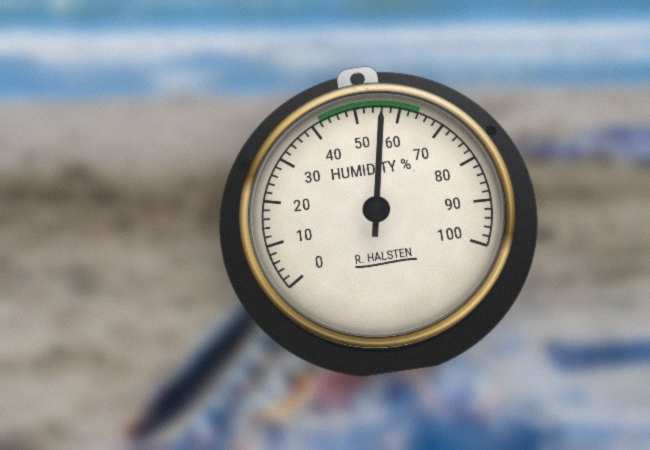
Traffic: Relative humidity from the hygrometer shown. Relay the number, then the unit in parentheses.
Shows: 56 (%)
